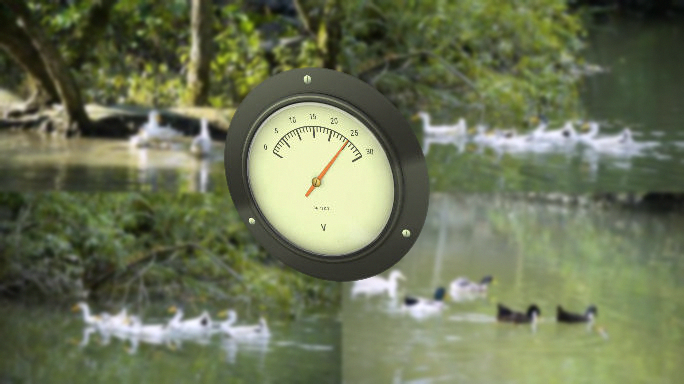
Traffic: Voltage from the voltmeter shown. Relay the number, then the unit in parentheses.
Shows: 25 (V)
